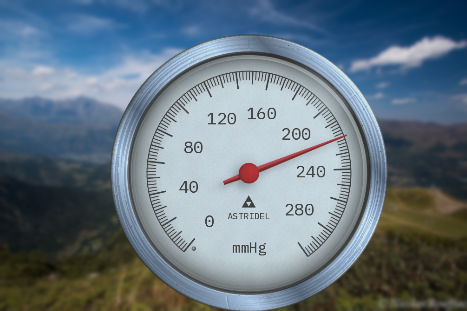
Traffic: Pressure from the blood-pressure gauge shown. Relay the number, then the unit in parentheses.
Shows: 220 (mmHg)
